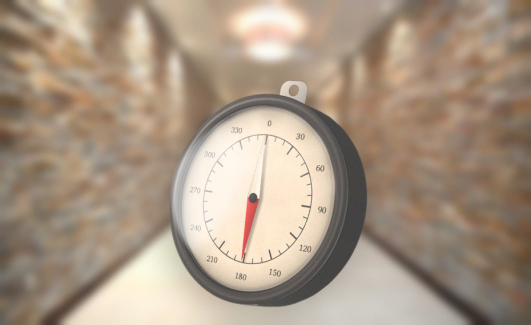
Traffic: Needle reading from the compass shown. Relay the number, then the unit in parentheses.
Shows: 180 (°)
